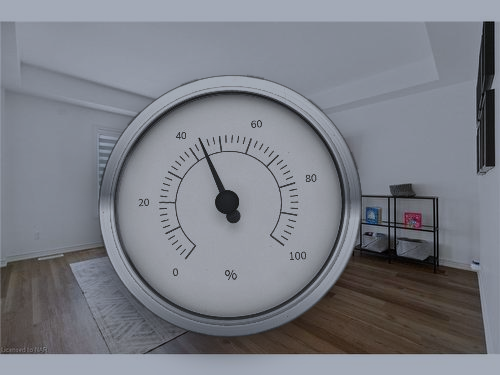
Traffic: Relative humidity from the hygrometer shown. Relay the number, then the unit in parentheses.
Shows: 44 (%)
